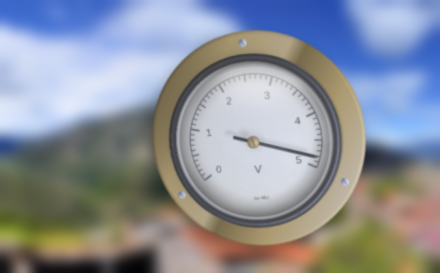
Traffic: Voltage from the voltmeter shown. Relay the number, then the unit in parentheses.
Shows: 4.8 (V)
